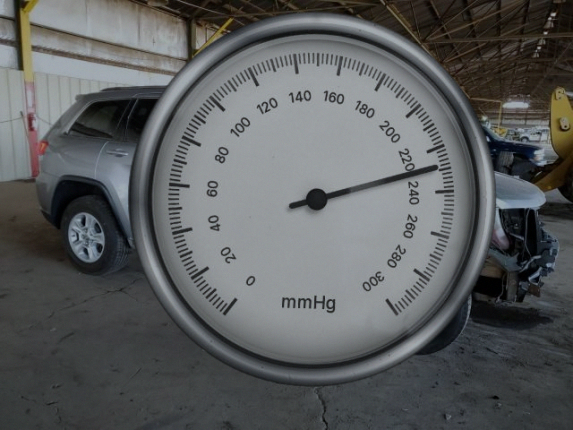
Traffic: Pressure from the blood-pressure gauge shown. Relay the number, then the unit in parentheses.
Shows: 228 (mmHg)
